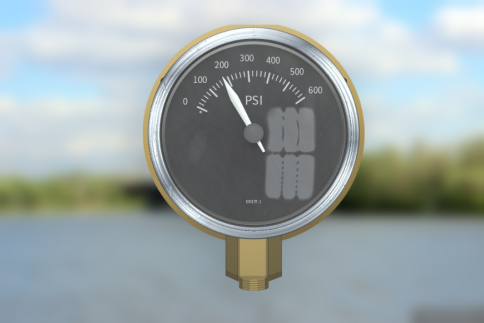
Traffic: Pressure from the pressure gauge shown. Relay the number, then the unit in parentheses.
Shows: 180 (psi)
